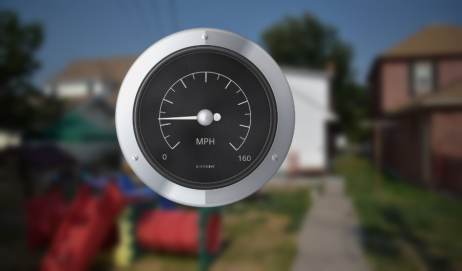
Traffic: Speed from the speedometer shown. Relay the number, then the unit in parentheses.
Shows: 25 (mph)
